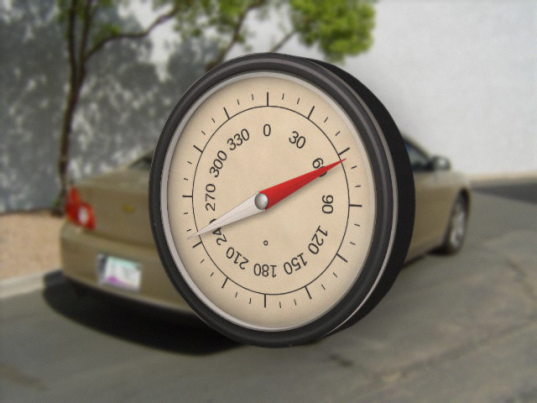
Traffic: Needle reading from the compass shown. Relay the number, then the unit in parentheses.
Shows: 65 (°)
